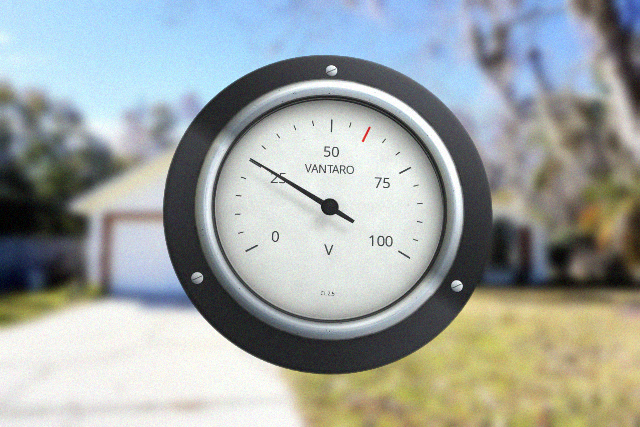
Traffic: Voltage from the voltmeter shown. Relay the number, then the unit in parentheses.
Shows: 25 (V)
